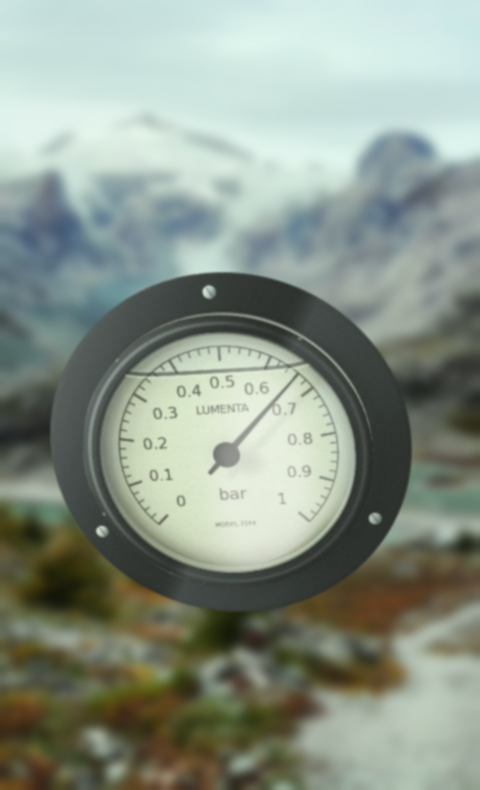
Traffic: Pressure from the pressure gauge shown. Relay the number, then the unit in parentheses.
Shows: 0.66 (bar)
